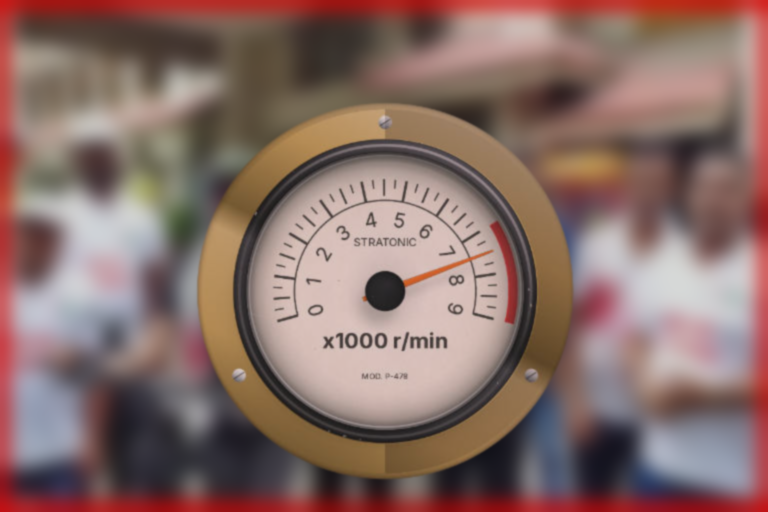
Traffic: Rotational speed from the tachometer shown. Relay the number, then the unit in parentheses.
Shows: 7500 (rpm)
